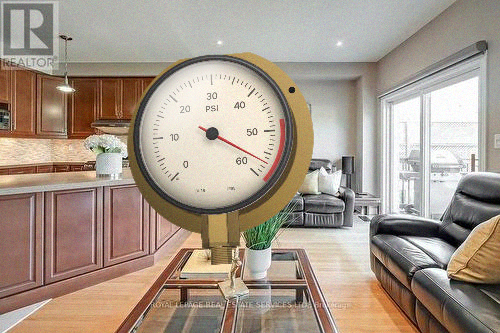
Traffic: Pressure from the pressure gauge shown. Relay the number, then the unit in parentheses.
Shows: 57 (psi)
